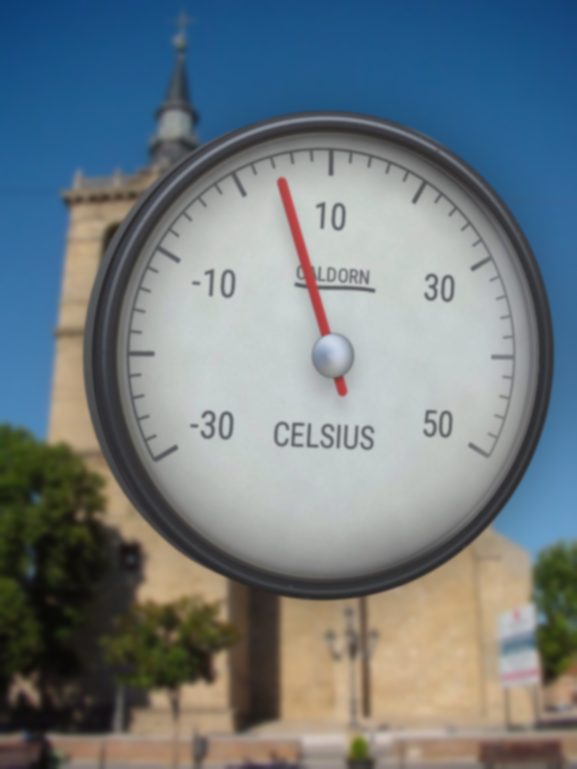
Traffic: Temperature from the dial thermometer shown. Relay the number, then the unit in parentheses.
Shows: 4 (°C)
